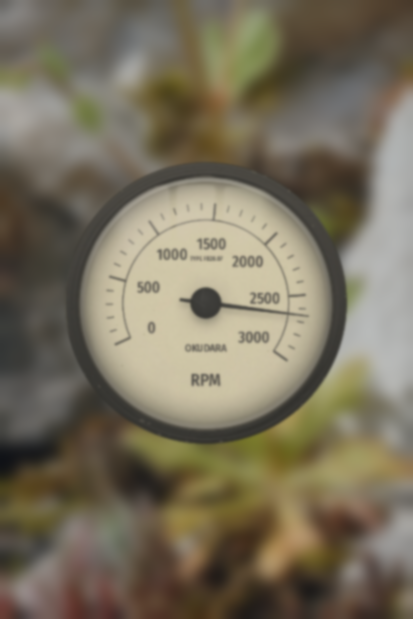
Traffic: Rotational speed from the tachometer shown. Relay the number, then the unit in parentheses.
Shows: 2650 (rpm)
